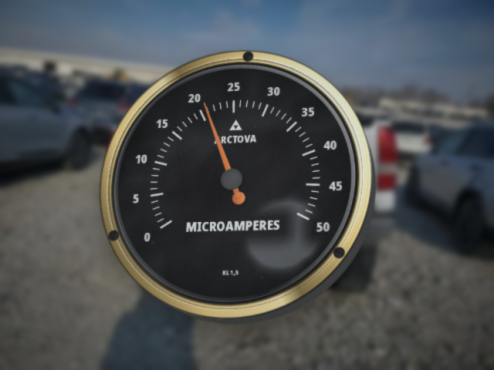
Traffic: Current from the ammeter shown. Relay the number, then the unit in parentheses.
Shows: 21 (µA)
